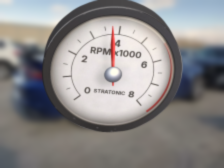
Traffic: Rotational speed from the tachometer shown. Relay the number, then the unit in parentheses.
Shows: 3750 (rpm)
